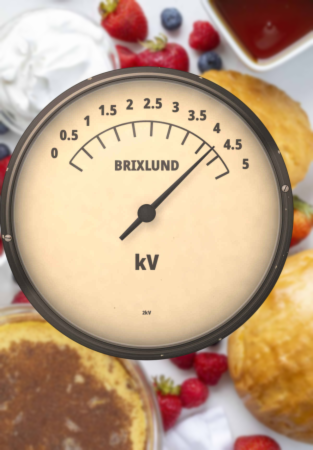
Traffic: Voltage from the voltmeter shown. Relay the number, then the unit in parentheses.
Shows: 4.25 (kV)
